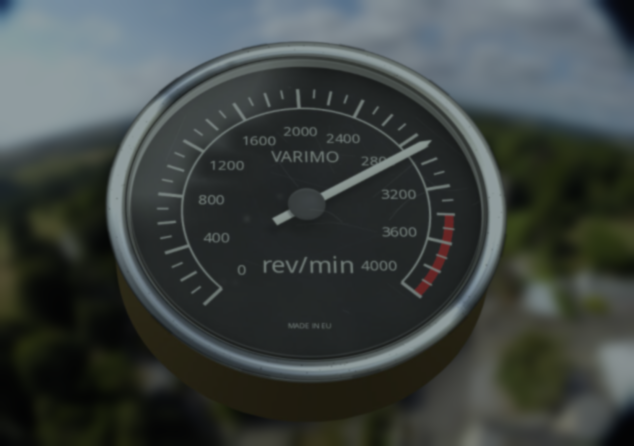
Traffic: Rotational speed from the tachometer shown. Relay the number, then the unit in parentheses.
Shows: 2900 (rpm)
